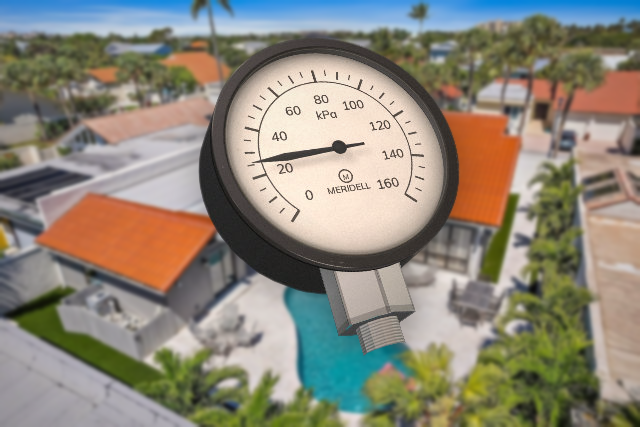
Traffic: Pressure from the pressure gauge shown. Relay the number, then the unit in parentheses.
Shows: 25 (kPa)
